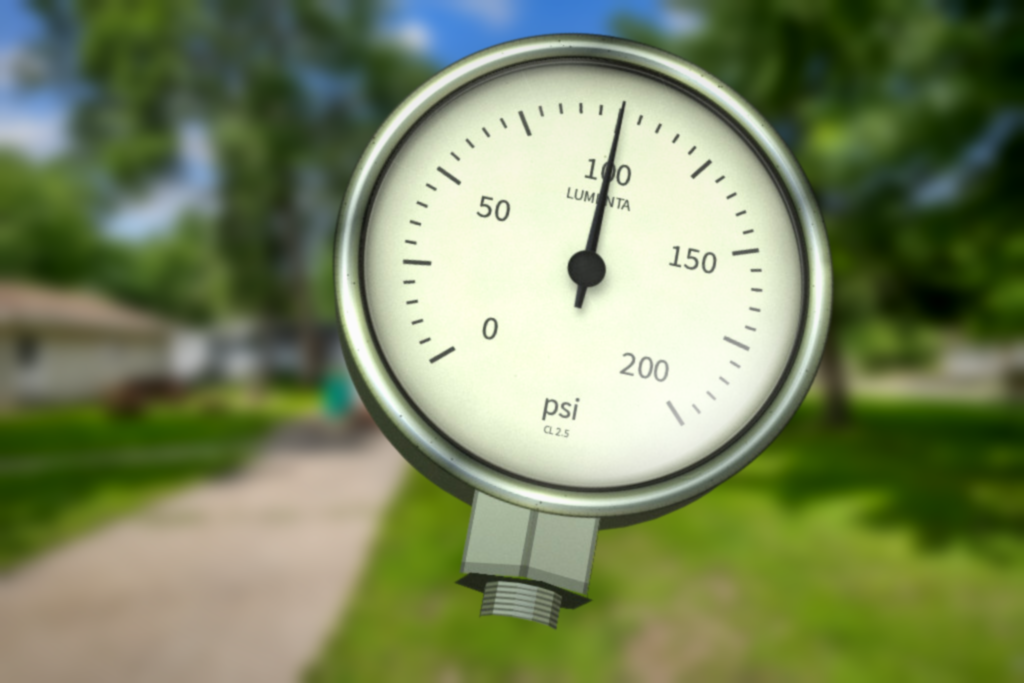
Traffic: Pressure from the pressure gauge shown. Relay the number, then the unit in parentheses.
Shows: 100 (psi)
